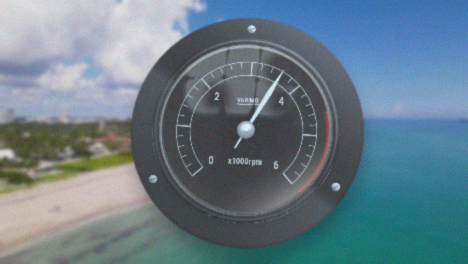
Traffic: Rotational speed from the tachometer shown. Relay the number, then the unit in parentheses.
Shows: 3600 (rpm)
